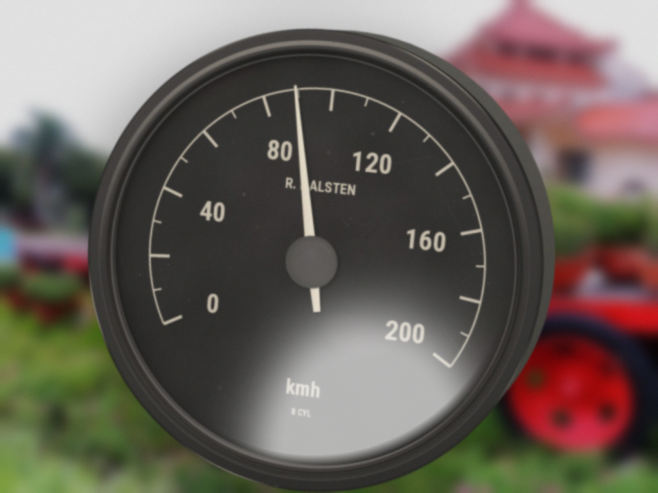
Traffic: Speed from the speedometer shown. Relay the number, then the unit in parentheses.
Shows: 90 (km/h)
